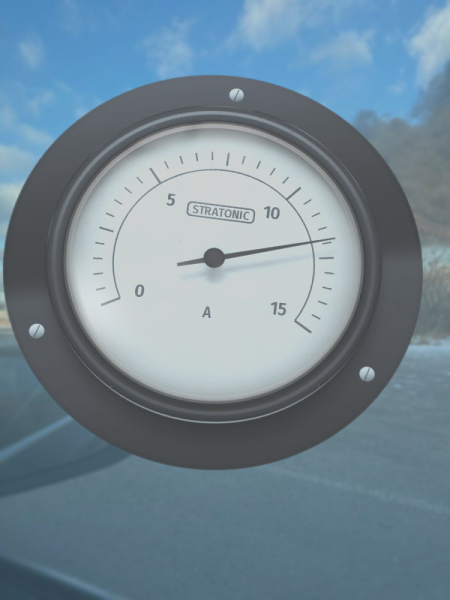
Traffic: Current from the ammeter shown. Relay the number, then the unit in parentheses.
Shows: 12 (A)
